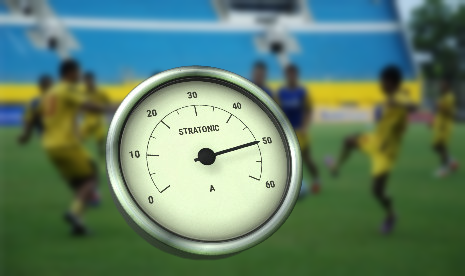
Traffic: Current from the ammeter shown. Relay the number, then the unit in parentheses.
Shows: 50 (A)
